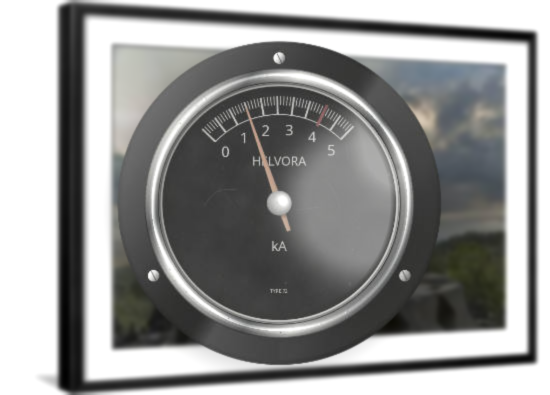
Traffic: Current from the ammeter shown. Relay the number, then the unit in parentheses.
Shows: 1.5 (kA)
